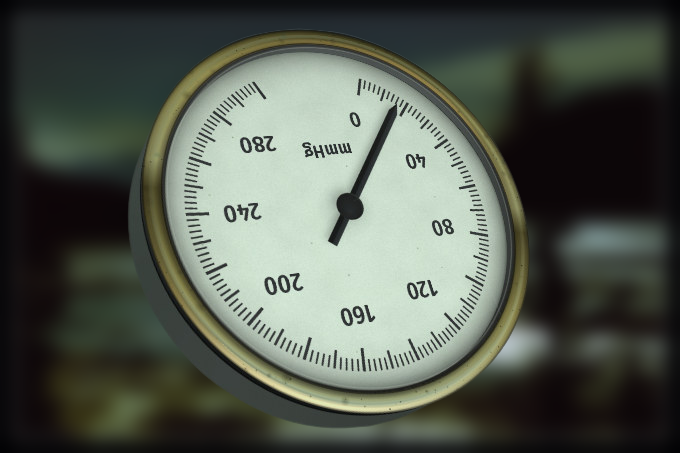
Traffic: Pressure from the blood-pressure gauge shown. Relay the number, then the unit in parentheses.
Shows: 16 (mmHg)
